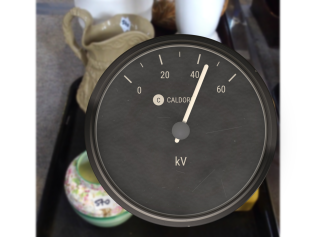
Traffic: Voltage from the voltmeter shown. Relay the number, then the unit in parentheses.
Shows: 45 (kV)
